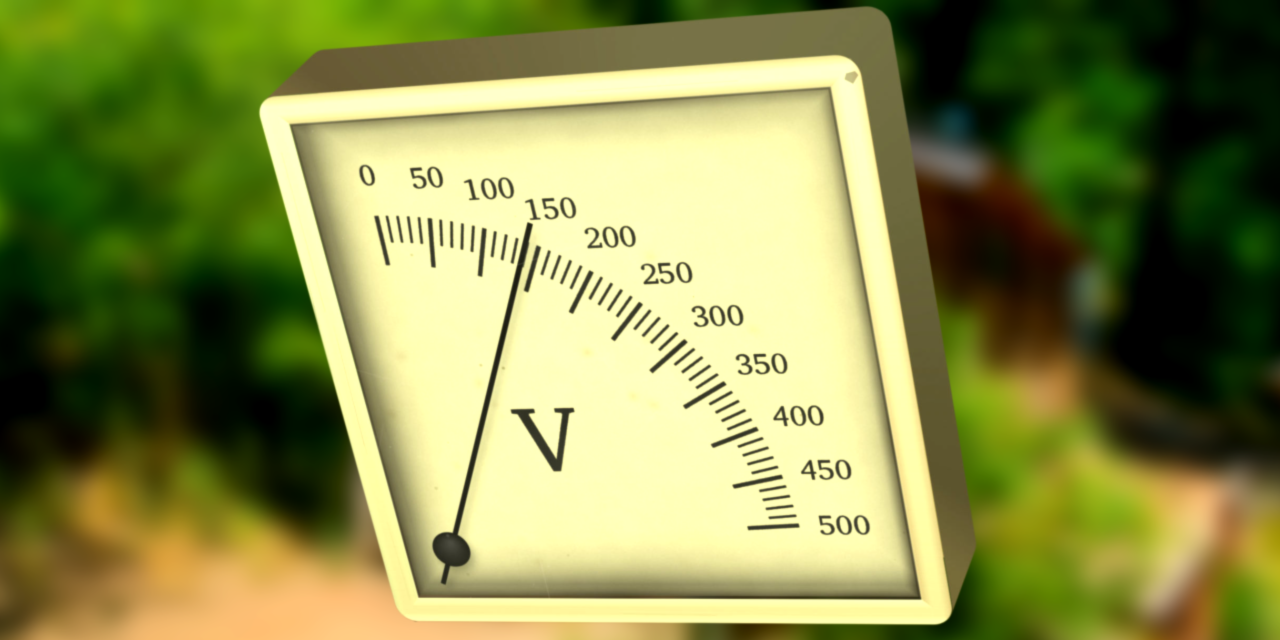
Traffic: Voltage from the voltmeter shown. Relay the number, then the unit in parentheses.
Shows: 140 (V)
